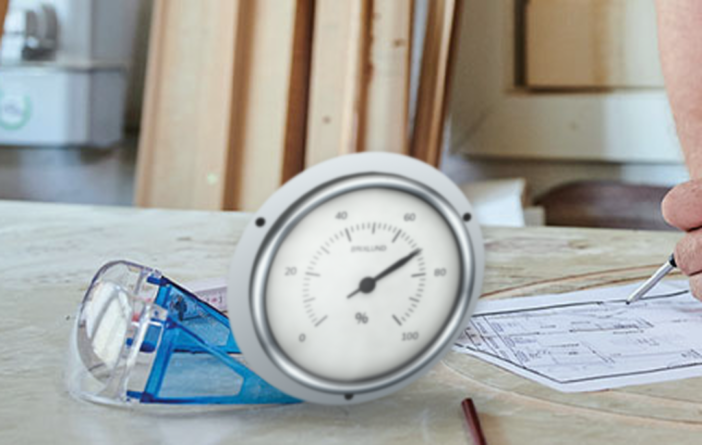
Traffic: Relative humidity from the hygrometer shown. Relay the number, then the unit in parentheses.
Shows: 70 (%)
